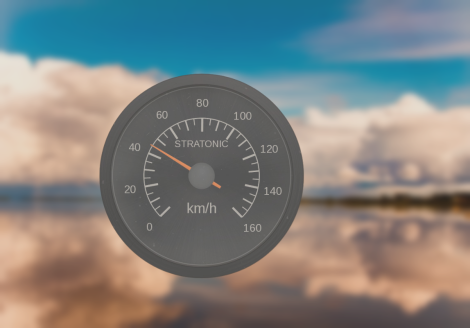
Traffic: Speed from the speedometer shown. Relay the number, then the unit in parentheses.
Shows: 45 (km/h)
